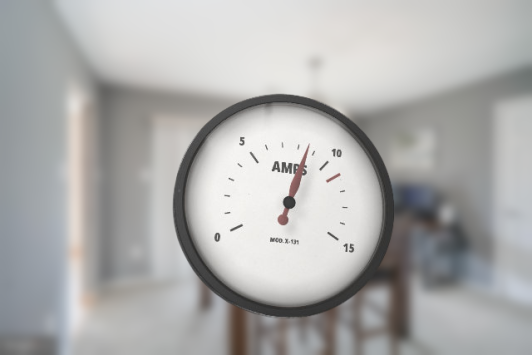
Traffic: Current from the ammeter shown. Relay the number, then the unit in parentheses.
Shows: 8.5 (A)
